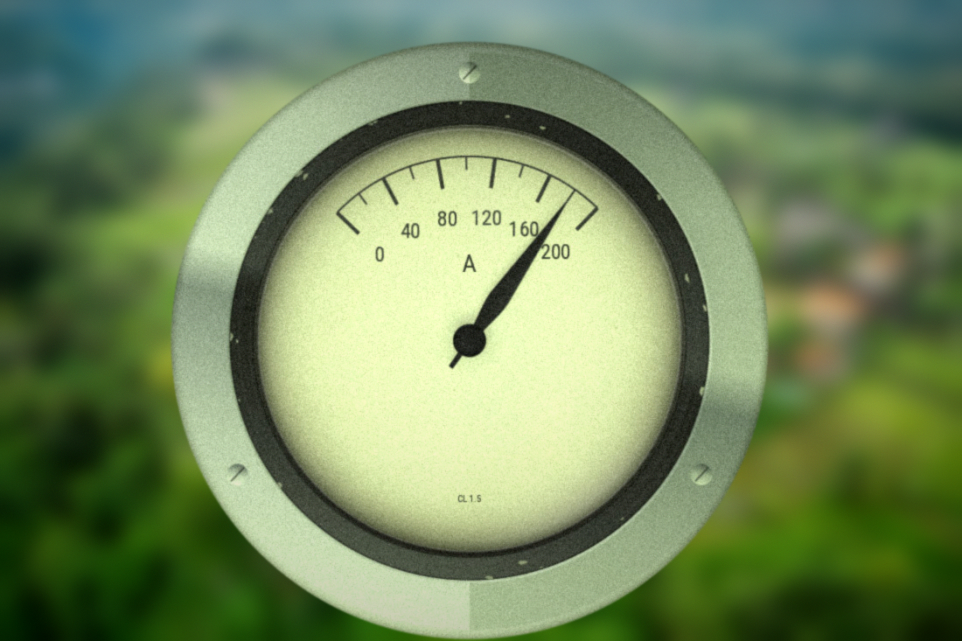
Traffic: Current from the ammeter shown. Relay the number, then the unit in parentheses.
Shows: 180 (A)
